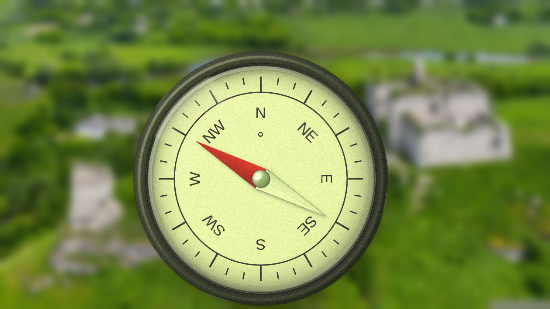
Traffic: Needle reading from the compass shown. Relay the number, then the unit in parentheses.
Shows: 300 (°)
